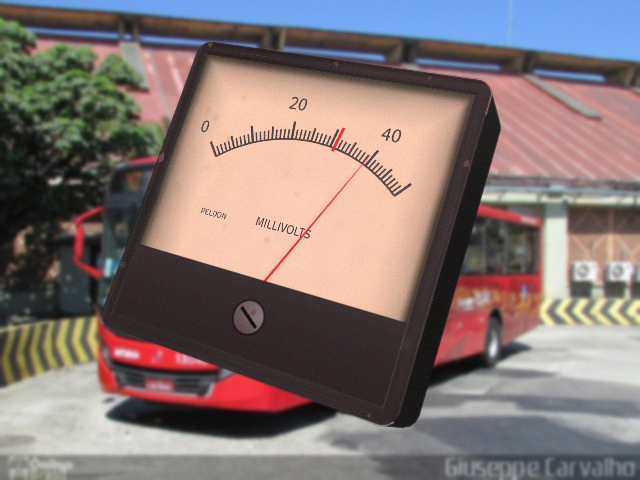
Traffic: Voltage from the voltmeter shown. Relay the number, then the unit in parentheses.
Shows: 40 (mV)
